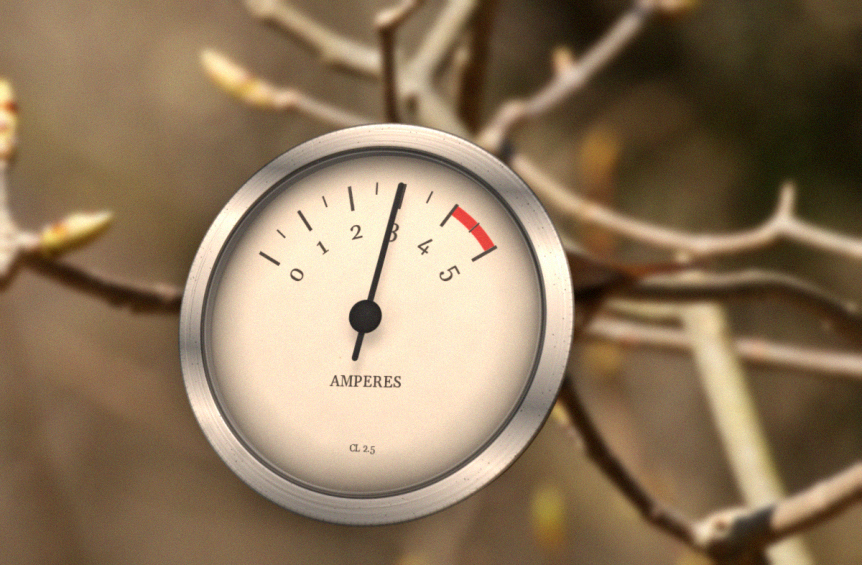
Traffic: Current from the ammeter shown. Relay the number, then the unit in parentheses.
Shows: 3 (A)
